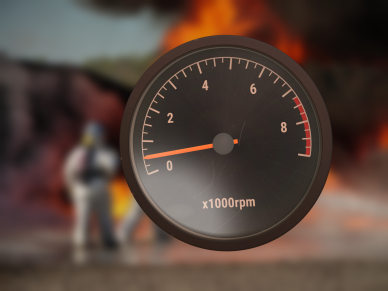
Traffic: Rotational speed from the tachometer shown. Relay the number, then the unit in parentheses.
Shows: 500 (rpm)
